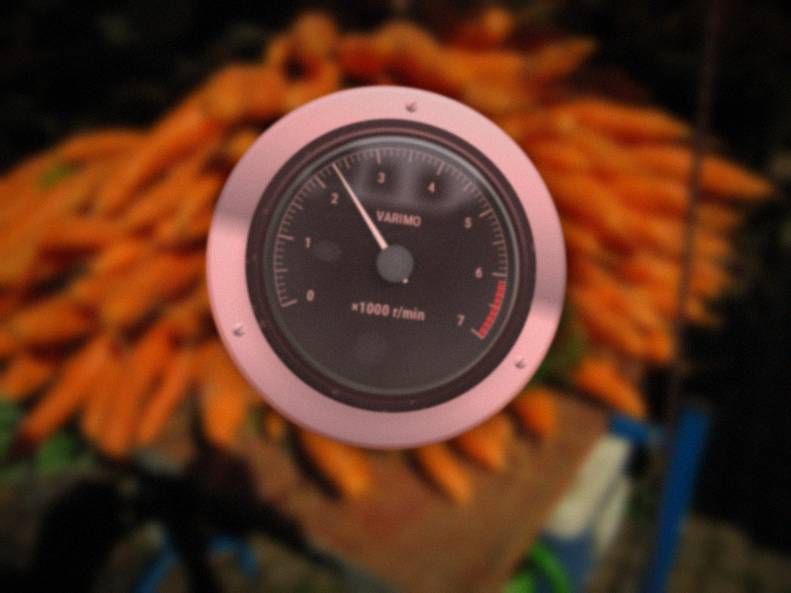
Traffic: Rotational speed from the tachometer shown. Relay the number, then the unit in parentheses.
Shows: 2300 (rpm)
